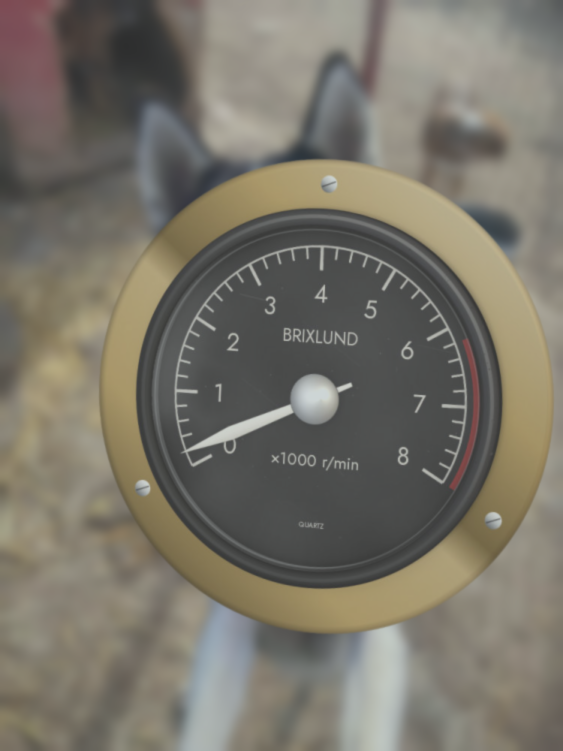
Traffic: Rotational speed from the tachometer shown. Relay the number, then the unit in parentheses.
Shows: 200 (rpm)
